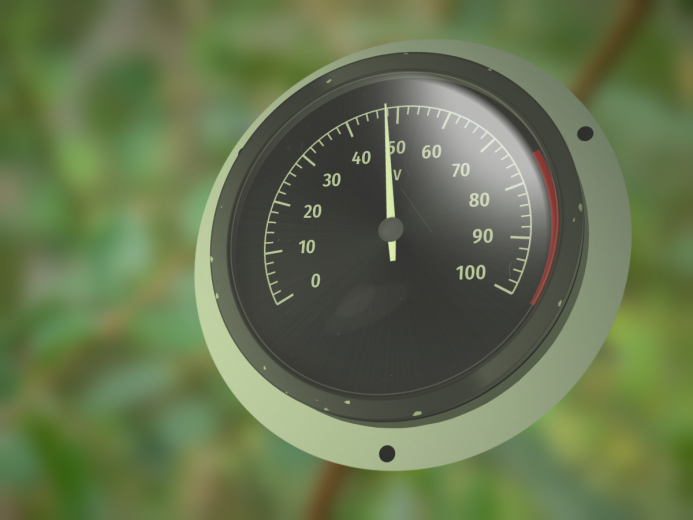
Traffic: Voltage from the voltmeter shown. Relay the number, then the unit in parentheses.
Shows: 48 (V)
